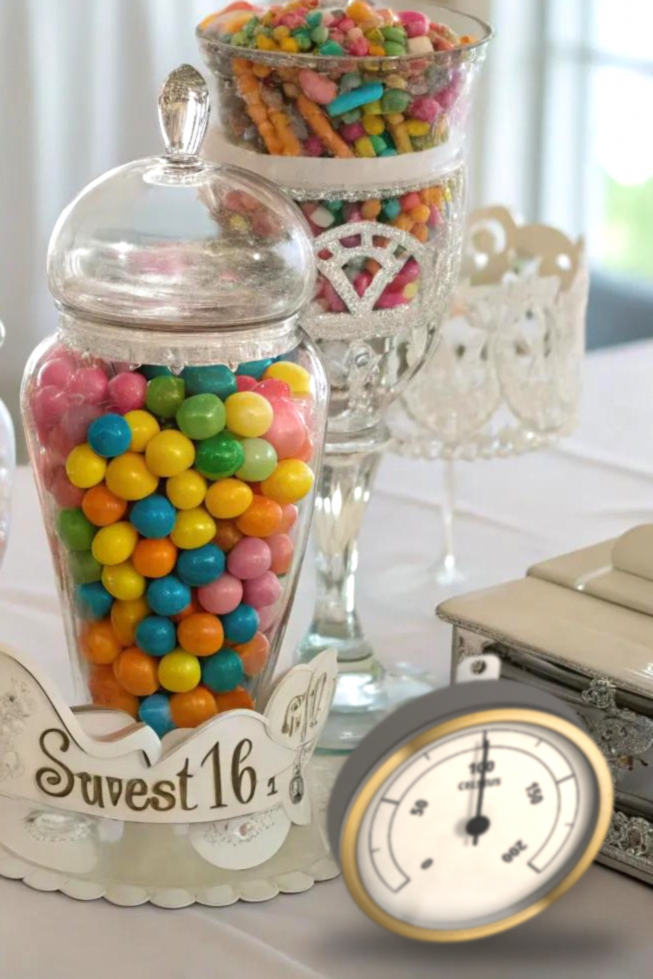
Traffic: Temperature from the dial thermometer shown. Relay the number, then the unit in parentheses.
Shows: 100 (°C)
